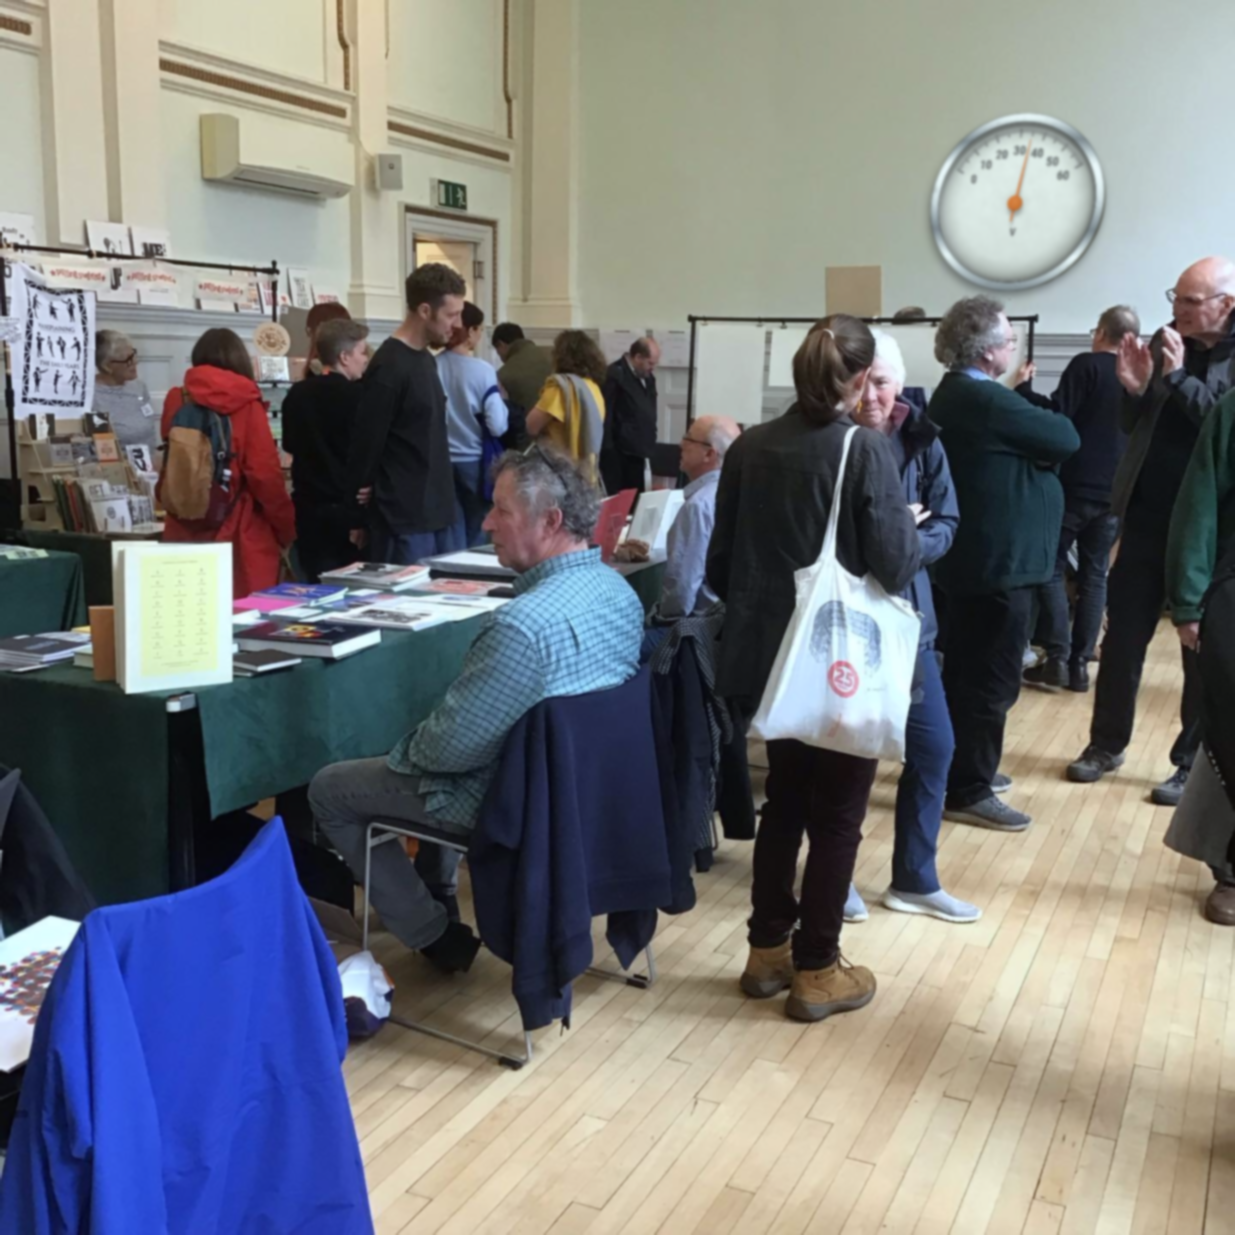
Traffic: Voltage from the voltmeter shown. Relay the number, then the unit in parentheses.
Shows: 35 (V)
